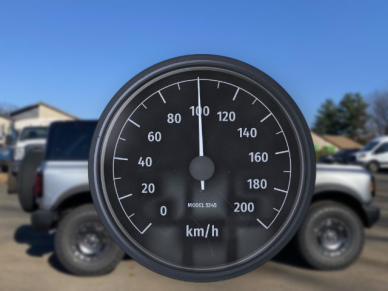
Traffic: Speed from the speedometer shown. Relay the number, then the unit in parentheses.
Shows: 100 (km/h)
